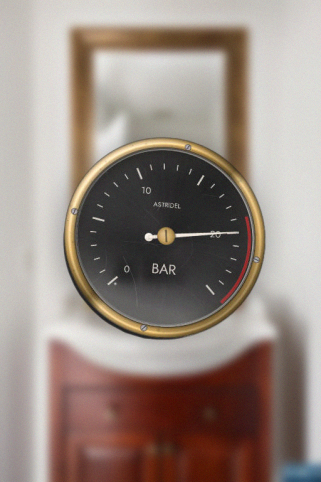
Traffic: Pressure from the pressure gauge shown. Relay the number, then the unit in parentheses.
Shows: 20 (bar)
